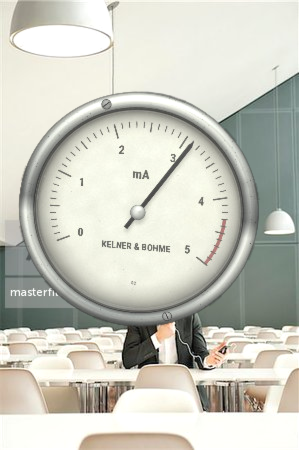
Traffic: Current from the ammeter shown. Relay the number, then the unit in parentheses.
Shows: 3.1 (mA)
